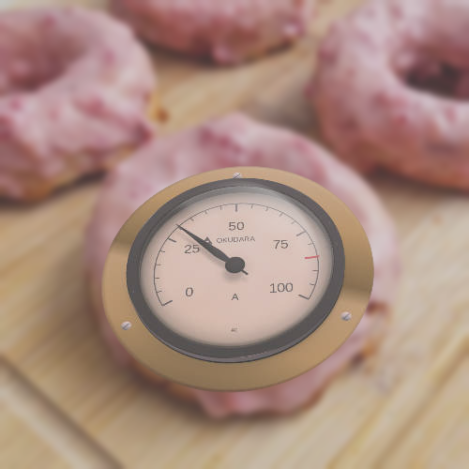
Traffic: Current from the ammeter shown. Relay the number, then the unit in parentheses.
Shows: 30 (A)
